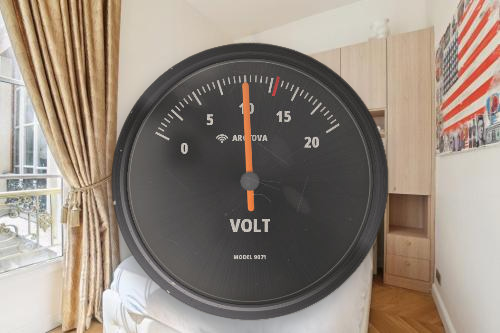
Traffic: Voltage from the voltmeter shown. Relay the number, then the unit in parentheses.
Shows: 10 (V)
